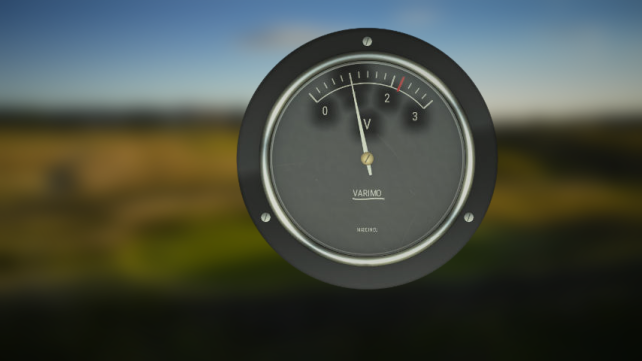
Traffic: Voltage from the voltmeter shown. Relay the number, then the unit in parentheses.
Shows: 1 (V)
